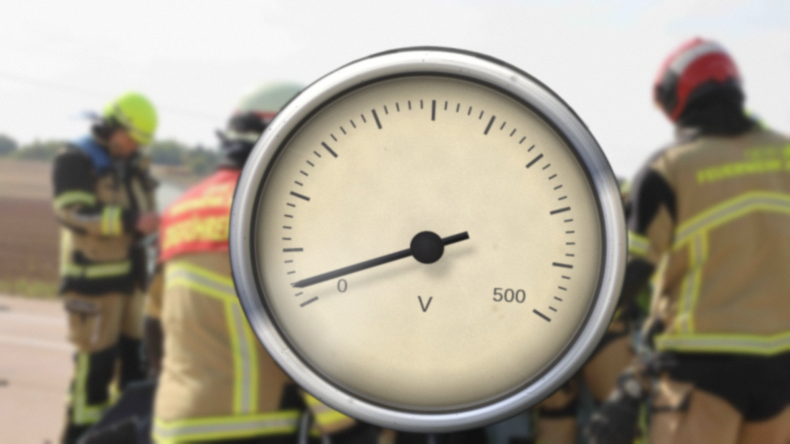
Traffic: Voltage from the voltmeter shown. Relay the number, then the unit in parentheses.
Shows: 20 (V)
